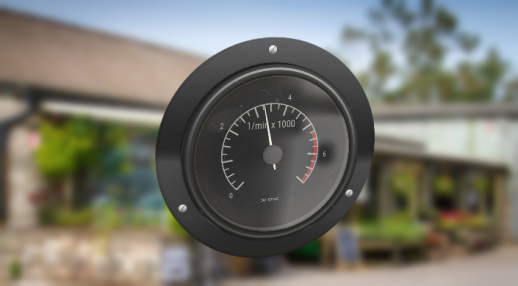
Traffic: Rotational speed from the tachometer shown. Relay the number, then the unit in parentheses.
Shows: 3250 (rpm)
